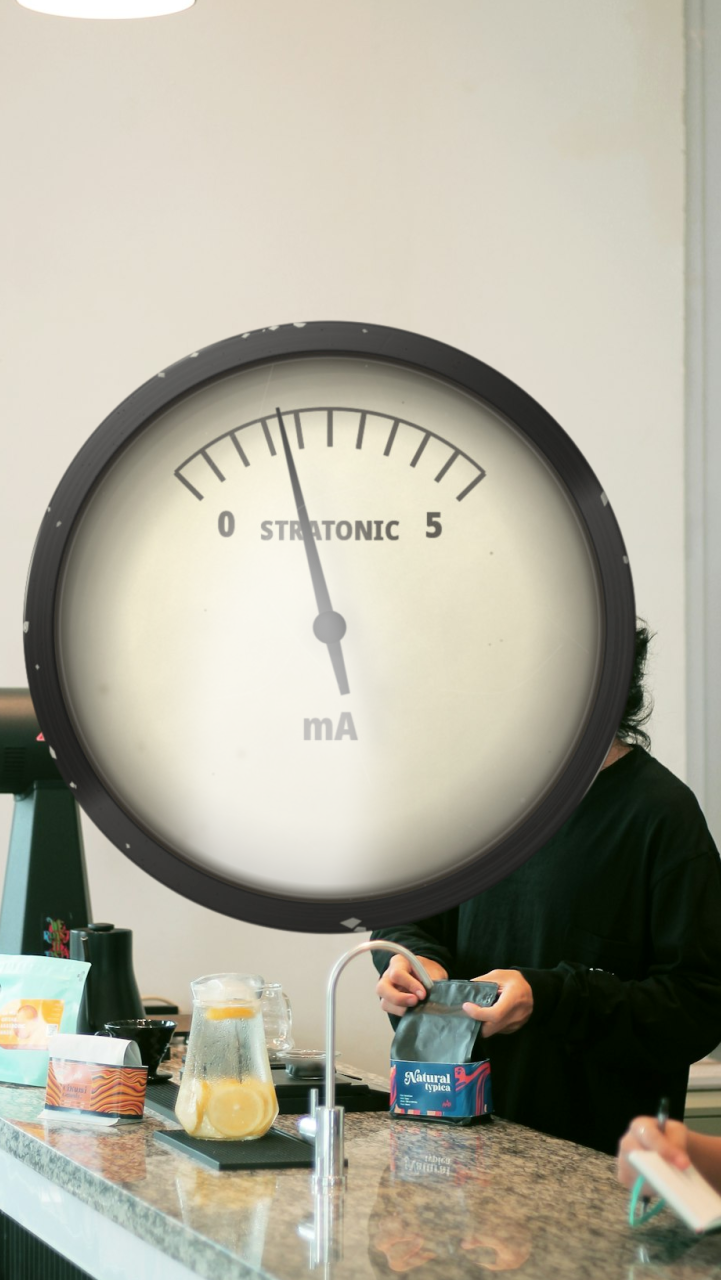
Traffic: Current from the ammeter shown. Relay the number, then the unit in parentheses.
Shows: 1.75 (mA)
